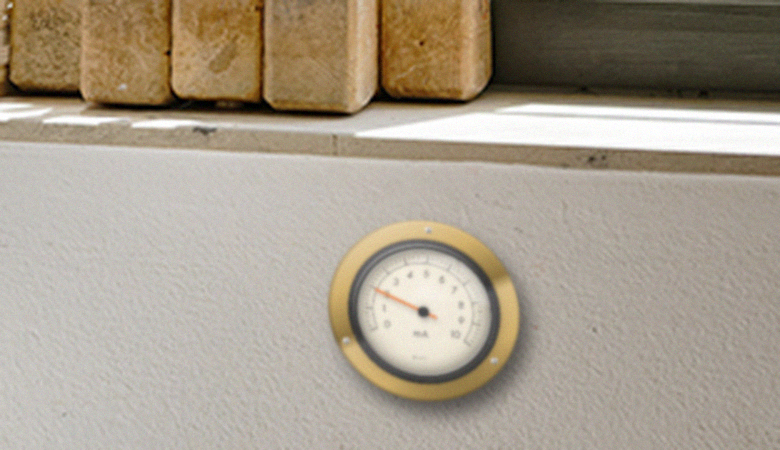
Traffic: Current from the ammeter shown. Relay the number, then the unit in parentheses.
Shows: 2 (mA)
